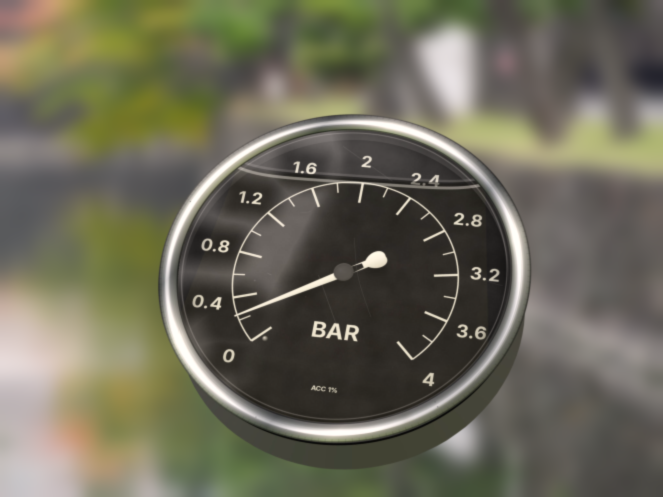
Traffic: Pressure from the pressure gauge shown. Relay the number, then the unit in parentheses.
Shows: 0.2 (bar)
